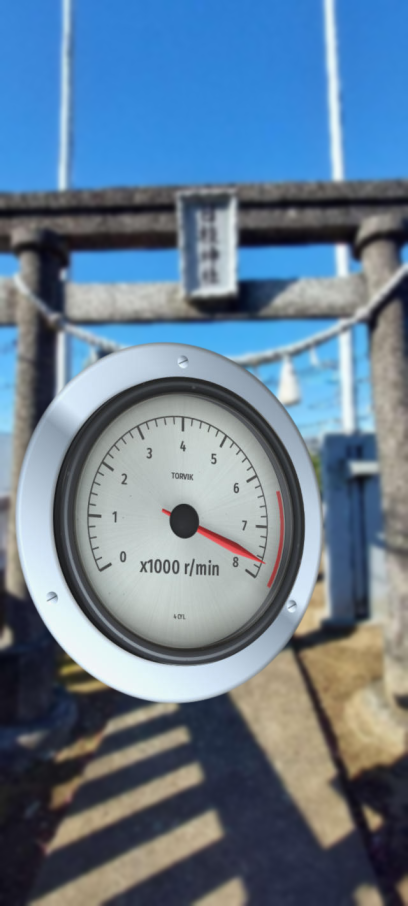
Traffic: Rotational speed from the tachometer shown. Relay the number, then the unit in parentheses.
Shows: 7700 (rpm)
